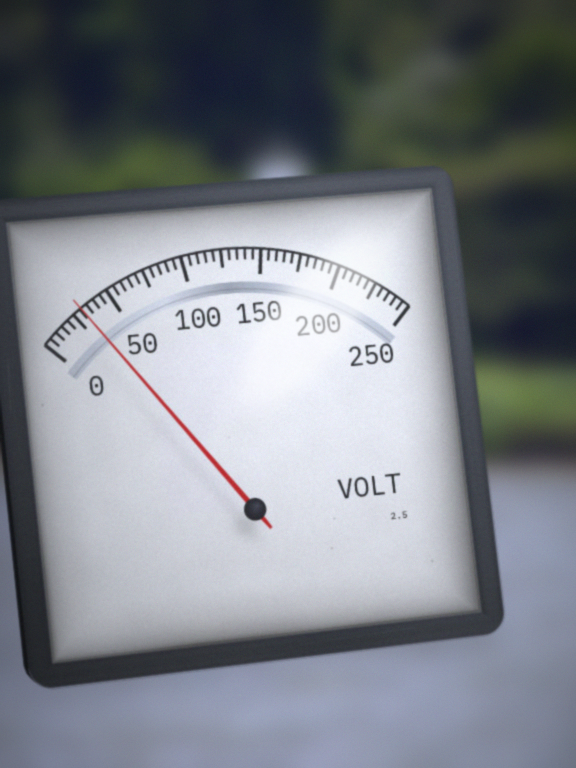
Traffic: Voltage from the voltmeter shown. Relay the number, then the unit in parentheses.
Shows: 30 (V)
